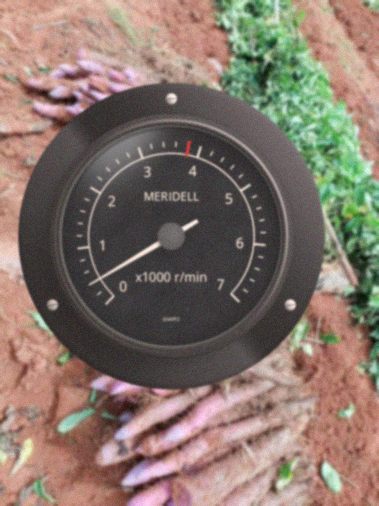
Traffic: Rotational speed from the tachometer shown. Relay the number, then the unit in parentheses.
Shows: 400 (rpm)
